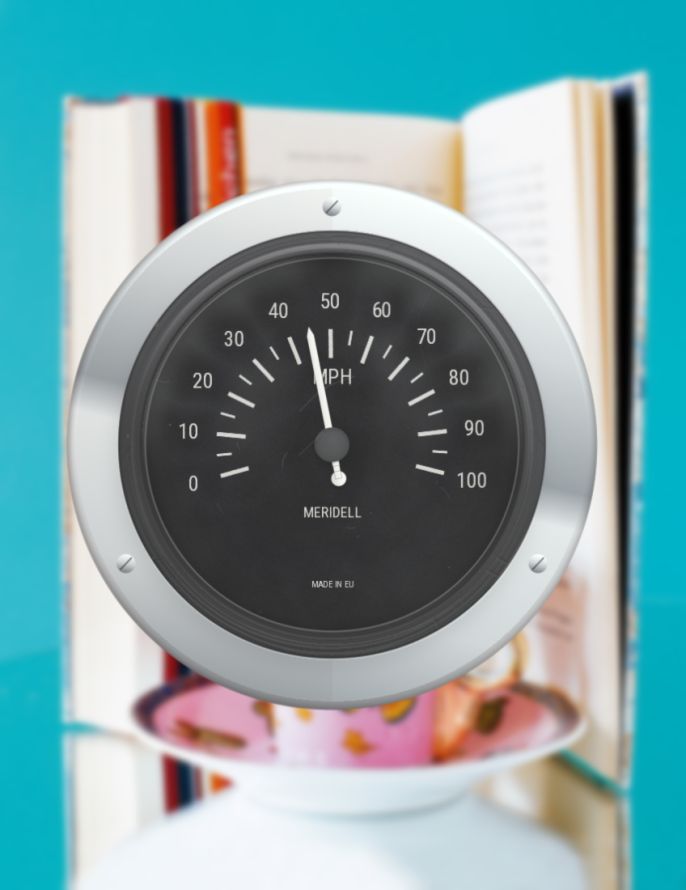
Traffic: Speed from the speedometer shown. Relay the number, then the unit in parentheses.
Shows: 45 (mph)
